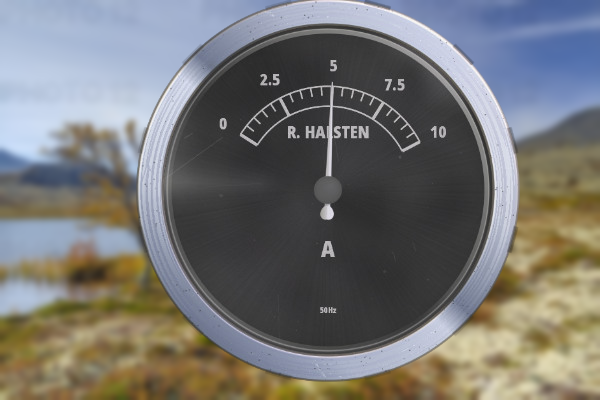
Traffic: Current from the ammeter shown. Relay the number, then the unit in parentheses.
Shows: 5 (A)
